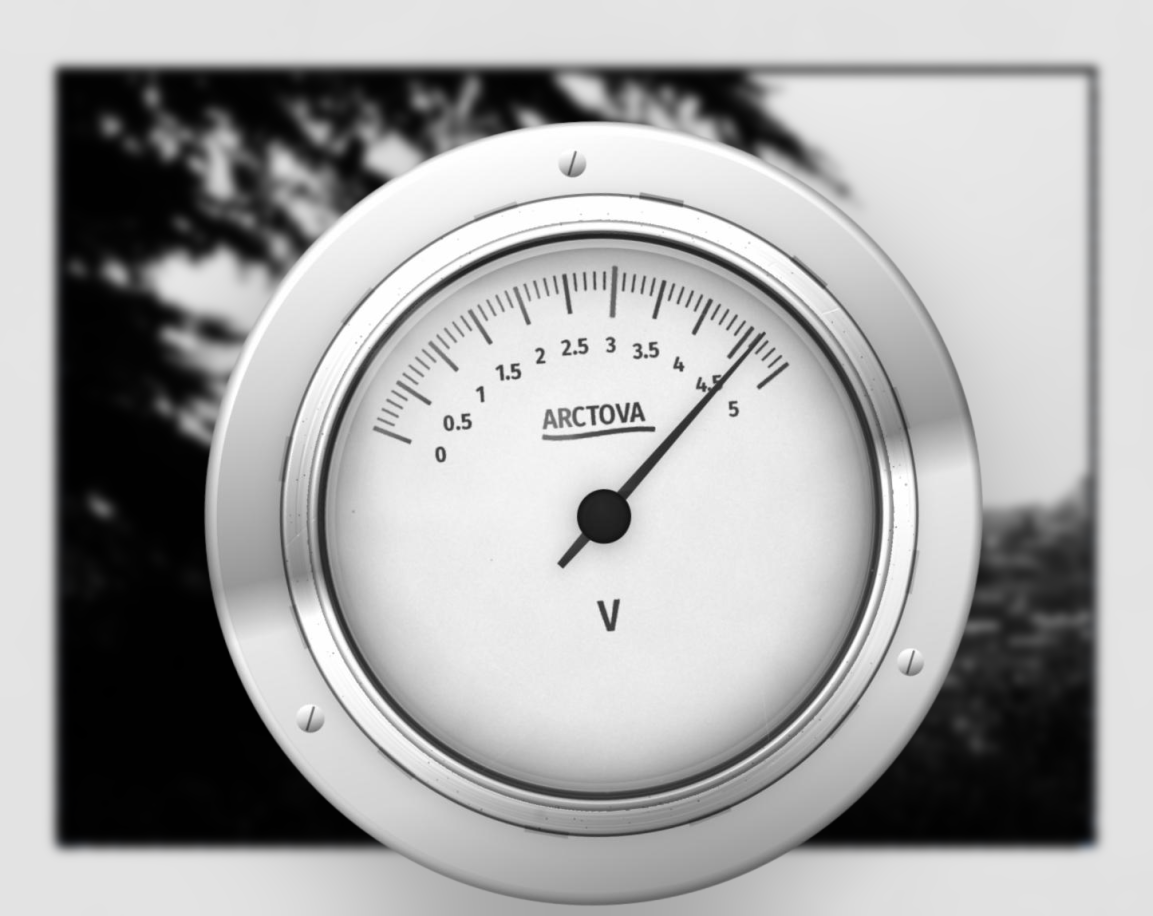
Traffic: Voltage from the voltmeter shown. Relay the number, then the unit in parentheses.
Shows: 4.6 (V)
